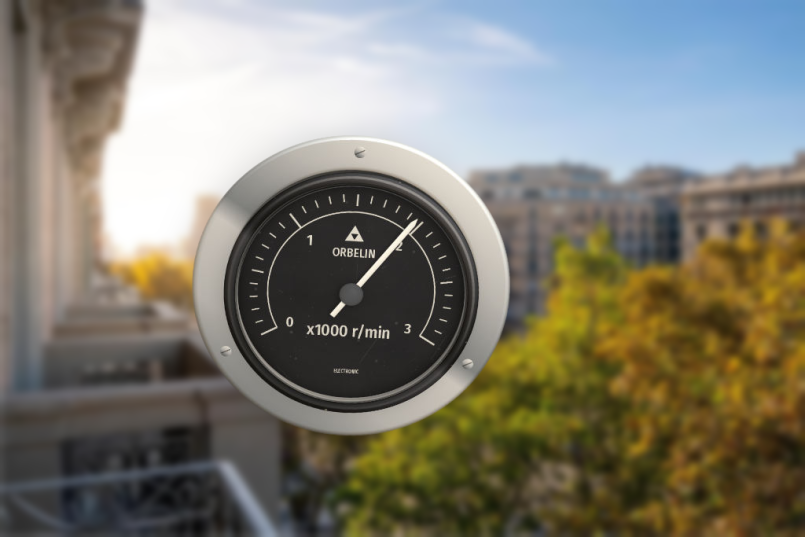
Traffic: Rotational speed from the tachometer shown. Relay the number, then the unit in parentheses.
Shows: 1950 (rpm)
